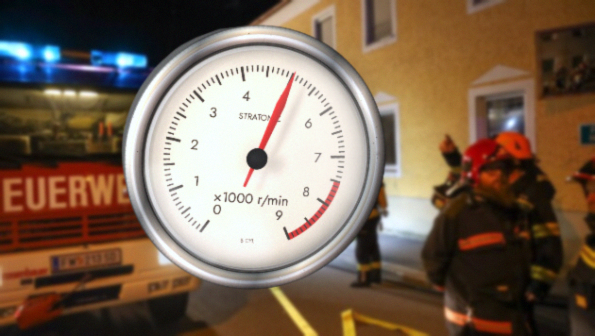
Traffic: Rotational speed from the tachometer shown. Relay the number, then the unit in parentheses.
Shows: 5000 (rpm)
